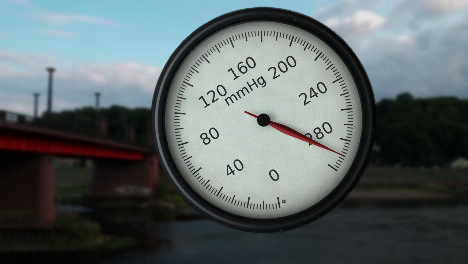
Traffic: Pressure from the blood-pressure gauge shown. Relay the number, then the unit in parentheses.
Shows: 290 (mmHg)
